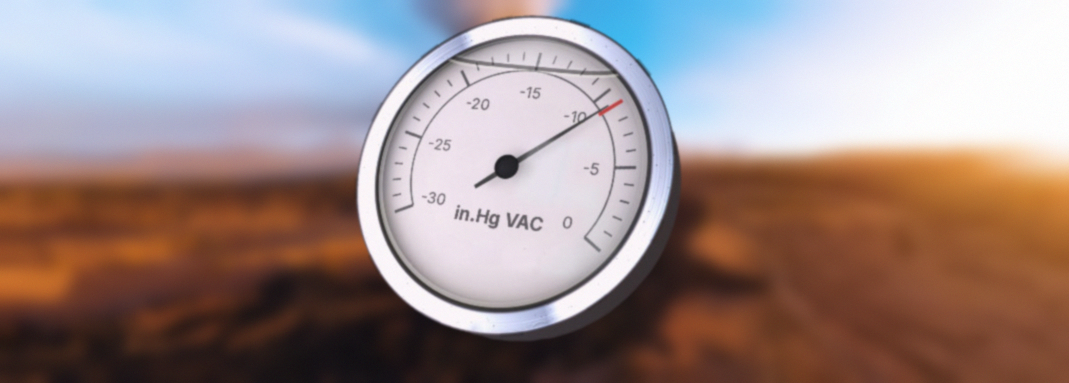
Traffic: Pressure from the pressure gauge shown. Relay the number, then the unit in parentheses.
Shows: -9 (inHg)
